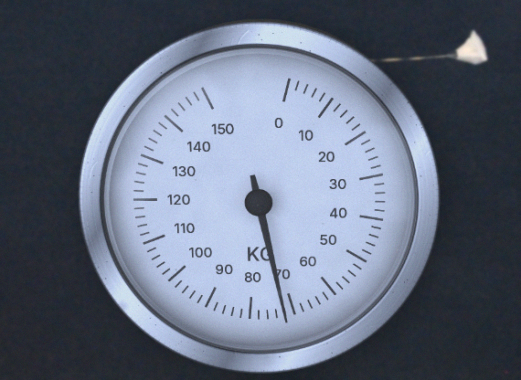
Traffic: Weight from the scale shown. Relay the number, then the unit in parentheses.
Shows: 72 (kg)
